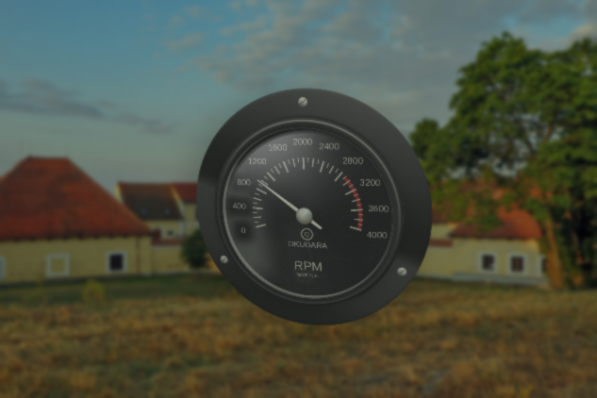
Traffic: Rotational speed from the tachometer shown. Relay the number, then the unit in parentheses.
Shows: 1000 (rpm)
